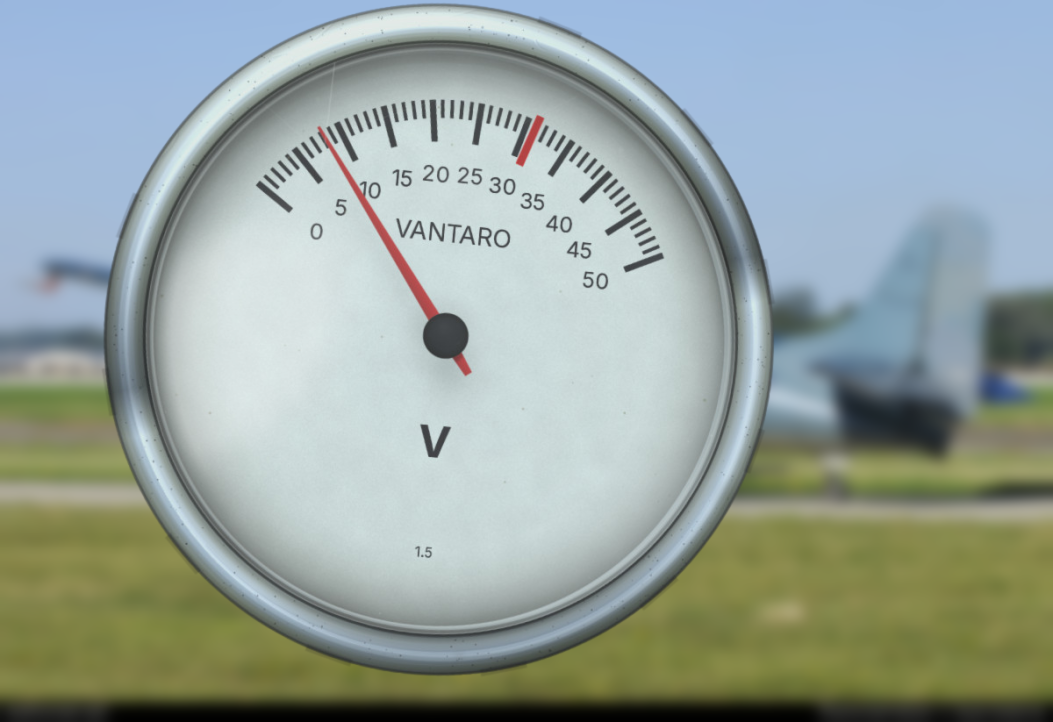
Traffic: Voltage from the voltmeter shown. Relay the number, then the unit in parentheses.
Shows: 8 (V)
